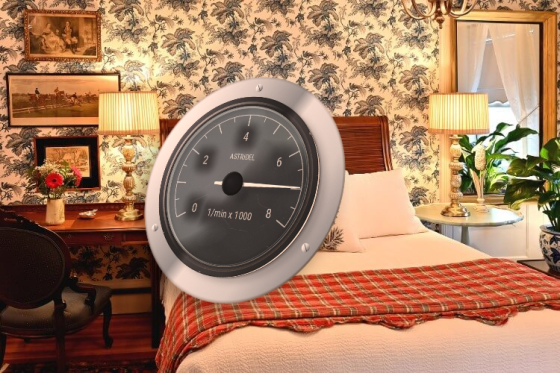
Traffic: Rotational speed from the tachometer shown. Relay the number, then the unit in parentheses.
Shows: 7000 (rpm)
